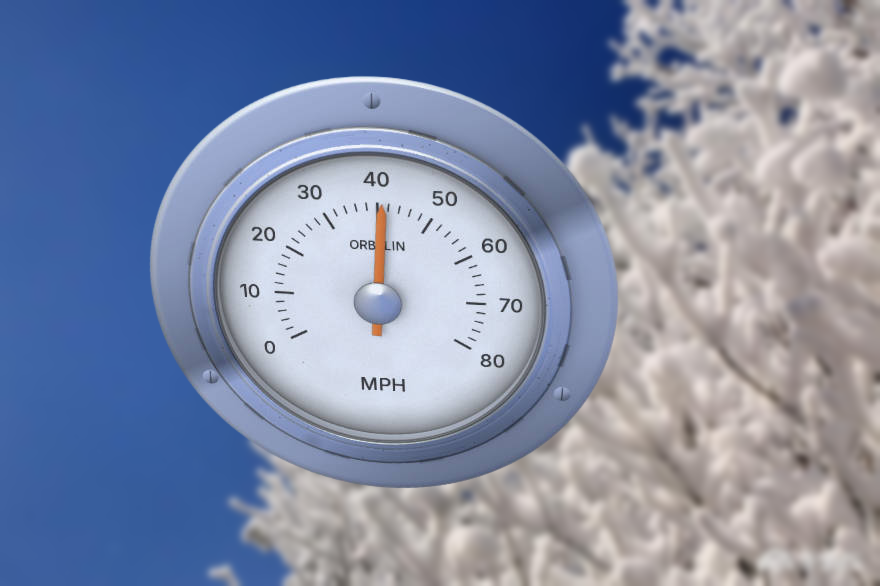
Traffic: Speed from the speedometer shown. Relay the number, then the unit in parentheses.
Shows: 41 (mph)
